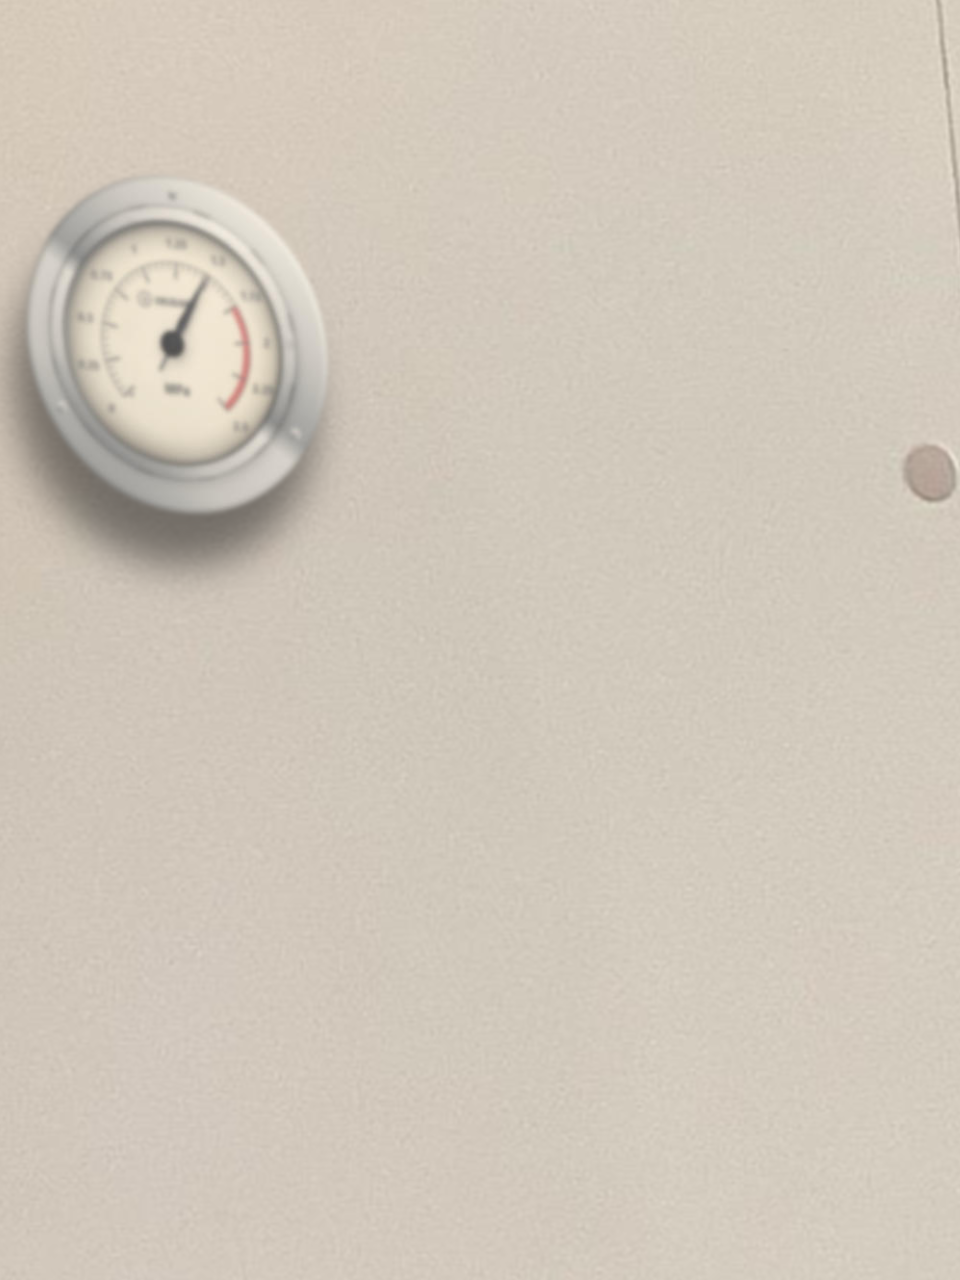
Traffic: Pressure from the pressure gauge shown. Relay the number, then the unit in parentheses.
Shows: 1.5 (MPa)
